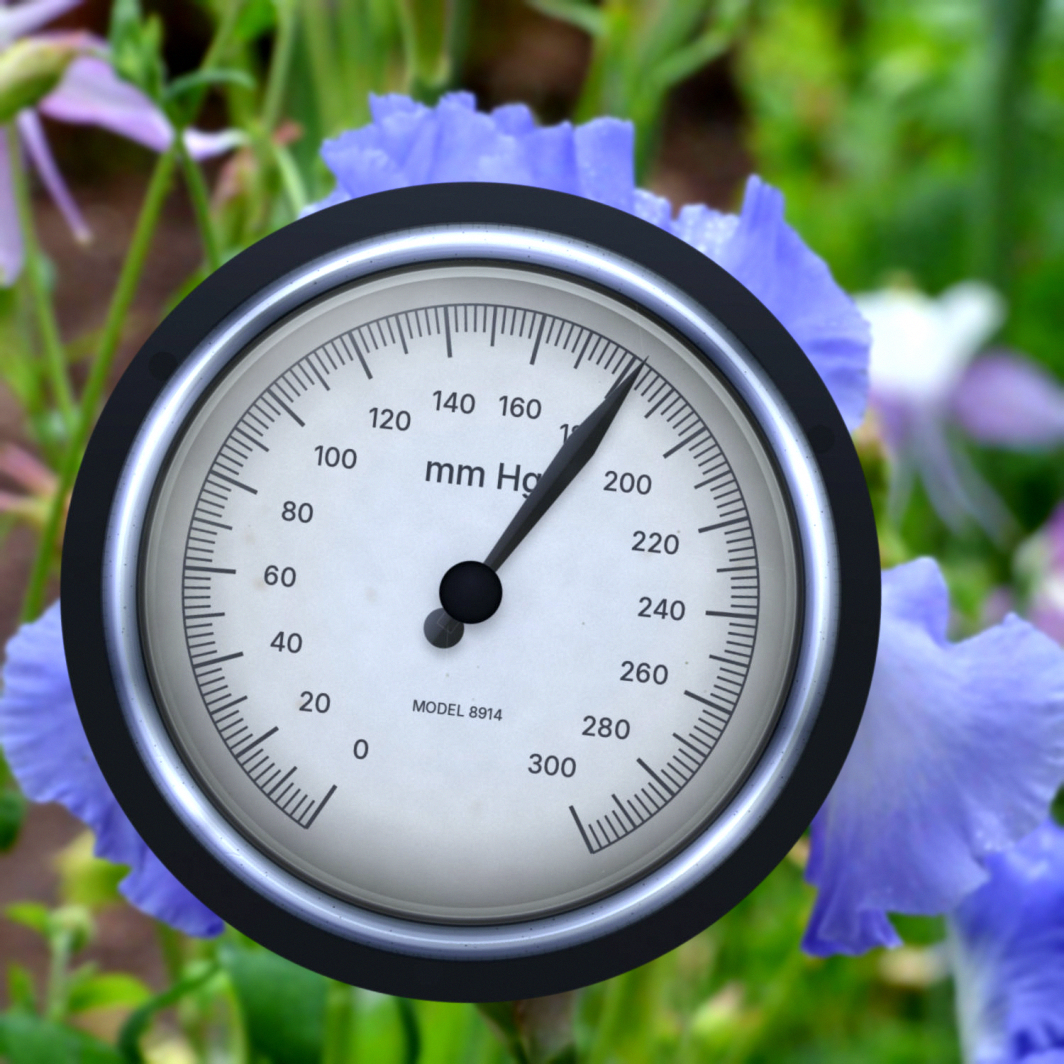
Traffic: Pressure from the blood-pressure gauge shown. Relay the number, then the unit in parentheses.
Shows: 182 (mmHg)
